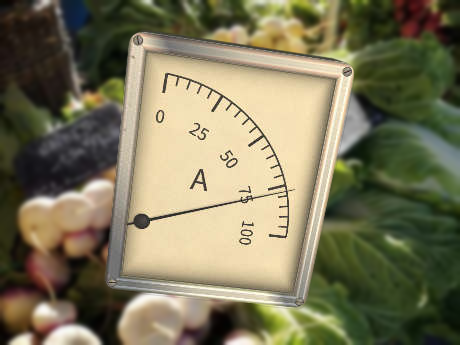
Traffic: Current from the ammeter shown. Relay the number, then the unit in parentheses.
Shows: 77.5 (A)
